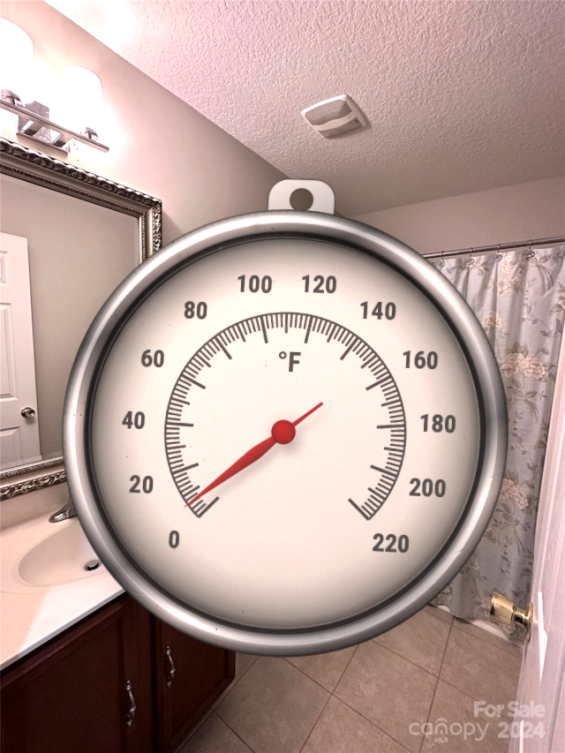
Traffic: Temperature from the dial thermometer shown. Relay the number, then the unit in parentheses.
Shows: 6 (°F)
